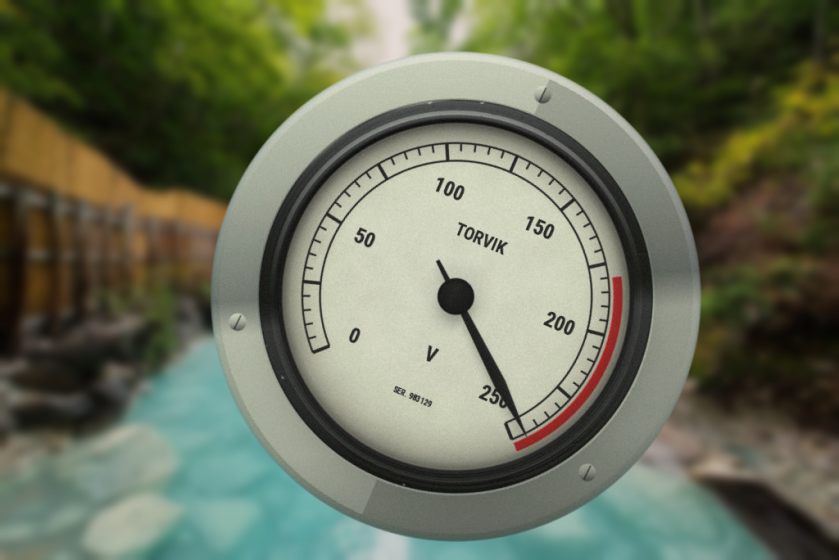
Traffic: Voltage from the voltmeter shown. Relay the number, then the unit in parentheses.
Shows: 245 (V)
